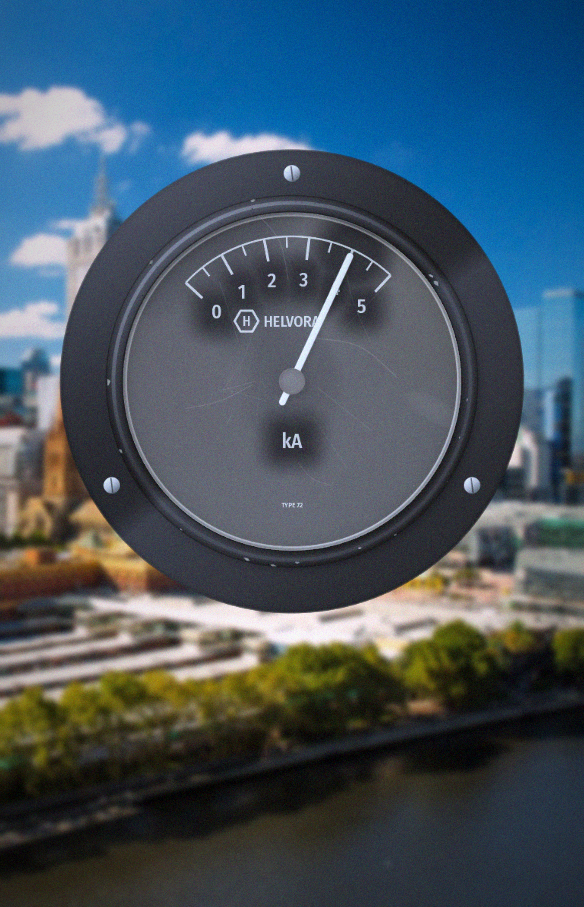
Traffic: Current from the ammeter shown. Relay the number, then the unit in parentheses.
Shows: 4 (kA)
